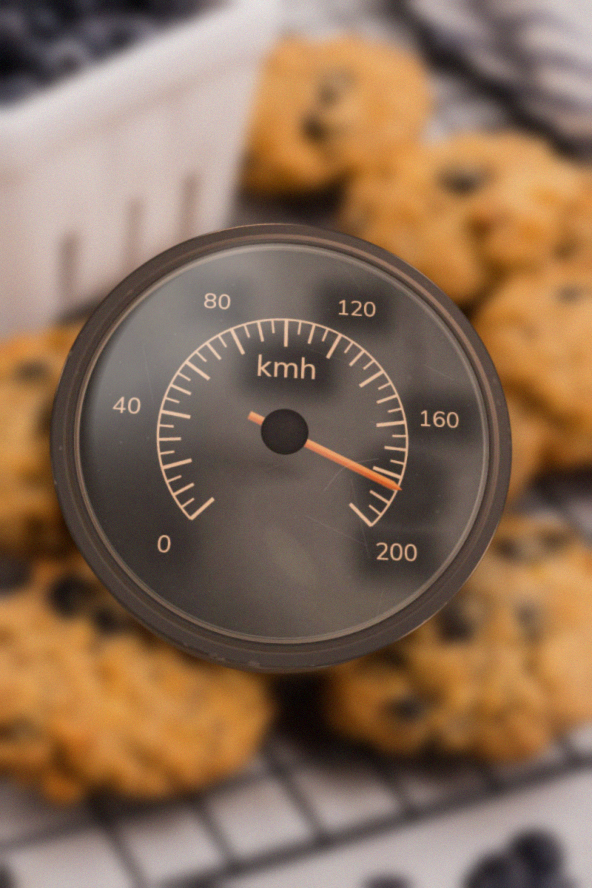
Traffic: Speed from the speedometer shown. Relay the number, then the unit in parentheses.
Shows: 185 (km/h)
